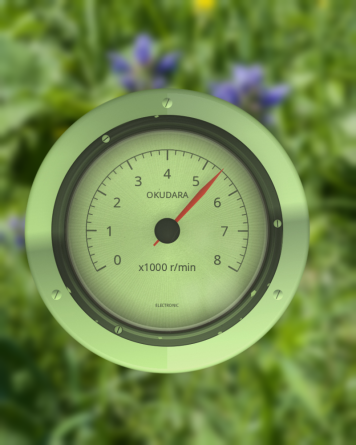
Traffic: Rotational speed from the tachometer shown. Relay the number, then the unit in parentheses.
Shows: 5400 (rpm)
